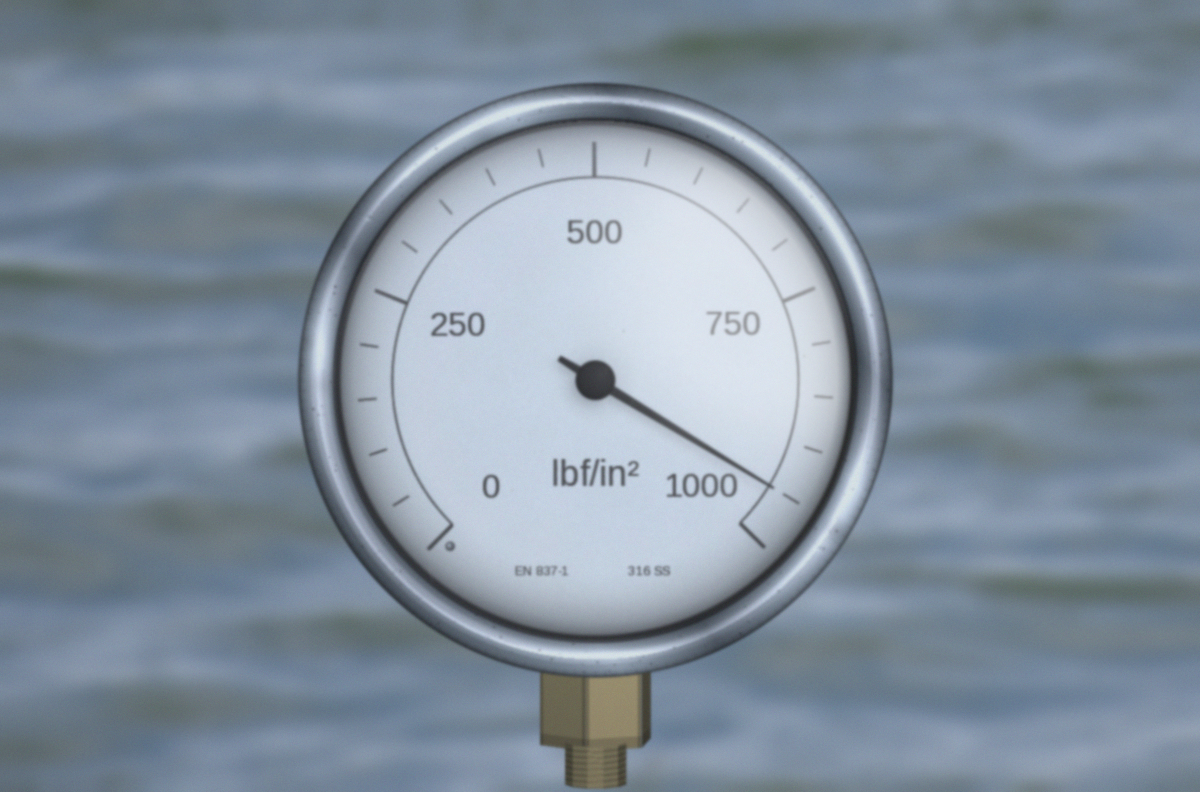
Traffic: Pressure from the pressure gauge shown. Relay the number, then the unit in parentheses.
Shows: 950 (psi)
